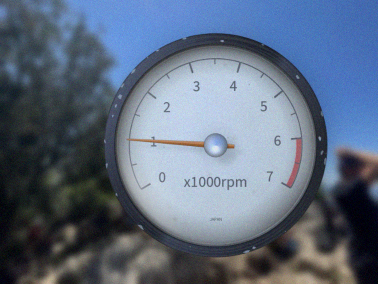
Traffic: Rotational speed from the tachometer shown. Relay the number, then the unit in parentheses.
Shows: 1000 (rpm)
